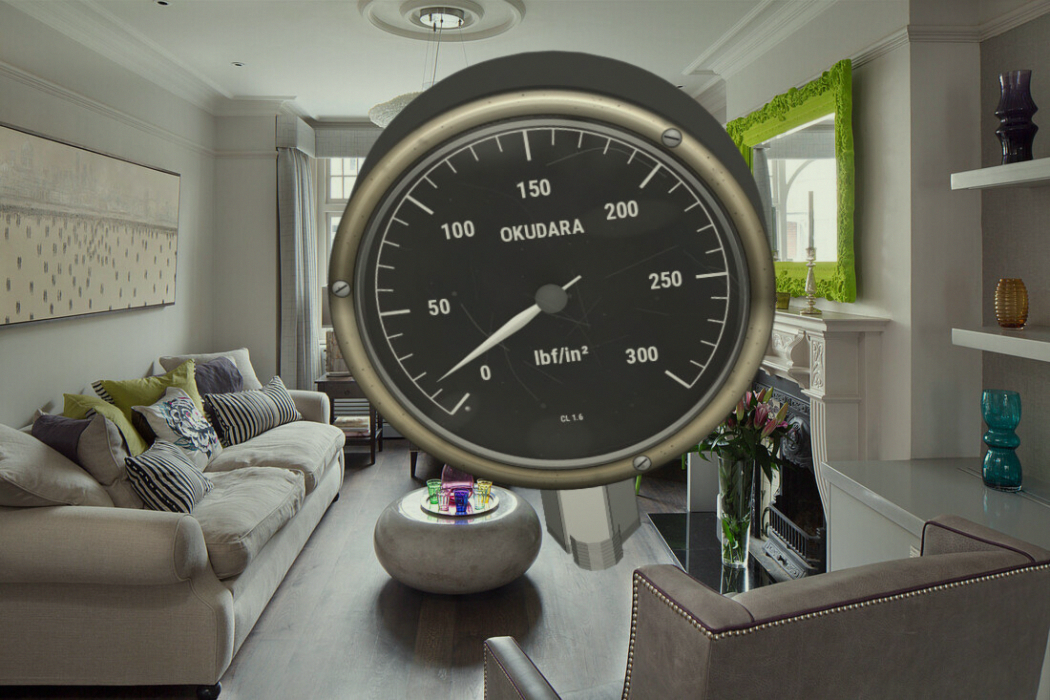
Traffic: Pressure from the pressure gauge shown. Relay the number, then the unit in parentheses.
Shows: 15 (psi)
